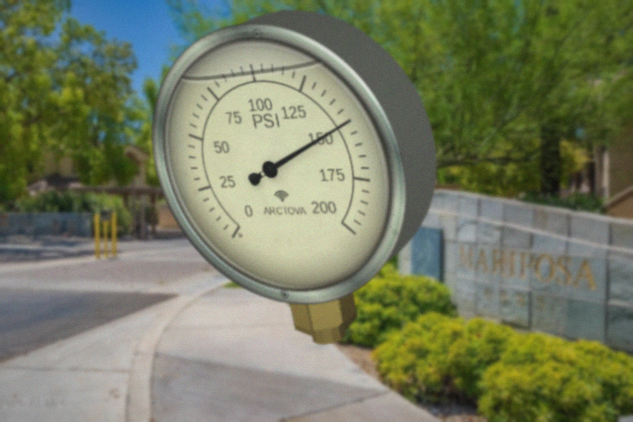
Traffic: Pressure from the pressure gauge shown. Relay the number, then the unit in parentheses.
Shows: 150 (psi)
